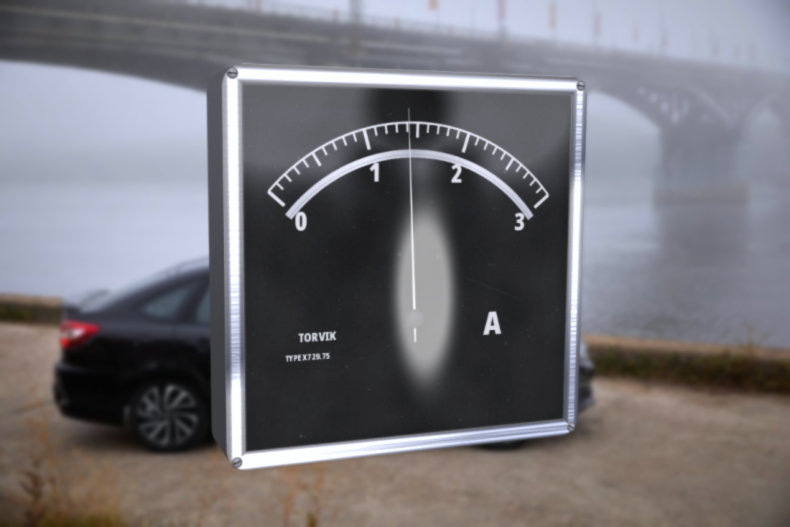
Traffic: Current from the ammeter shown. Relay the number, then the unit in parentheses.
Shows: 1.4 (A)
